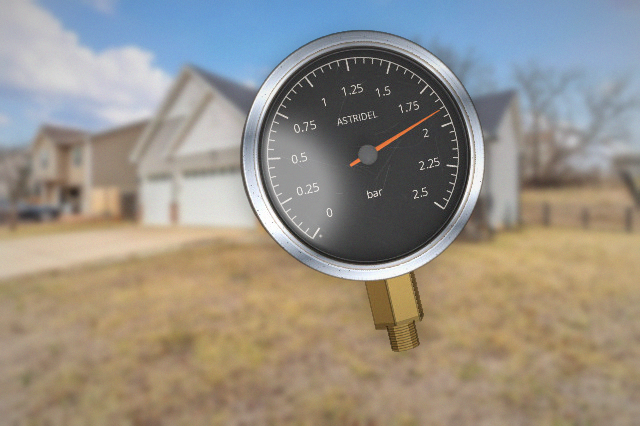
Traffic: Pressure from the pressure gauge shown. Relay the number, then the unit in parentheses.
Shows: 1.9 (bar)
